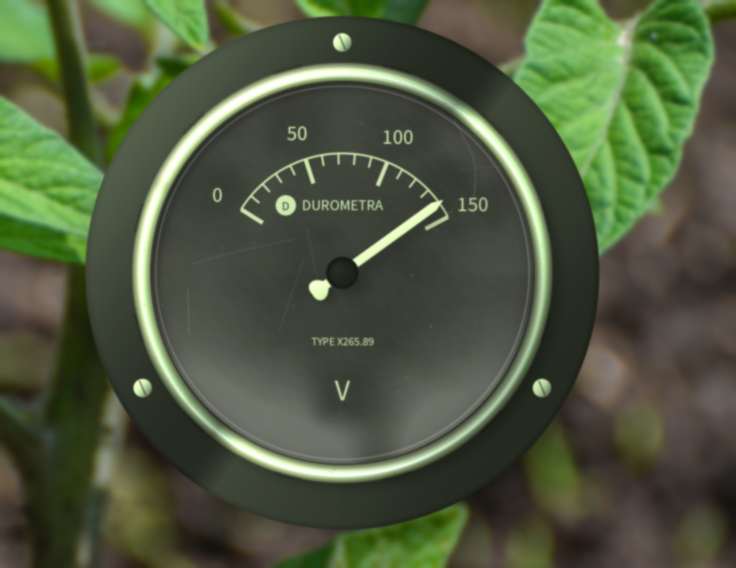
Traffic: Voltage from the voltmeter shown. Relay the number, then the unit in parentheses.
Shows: 140 (V)
